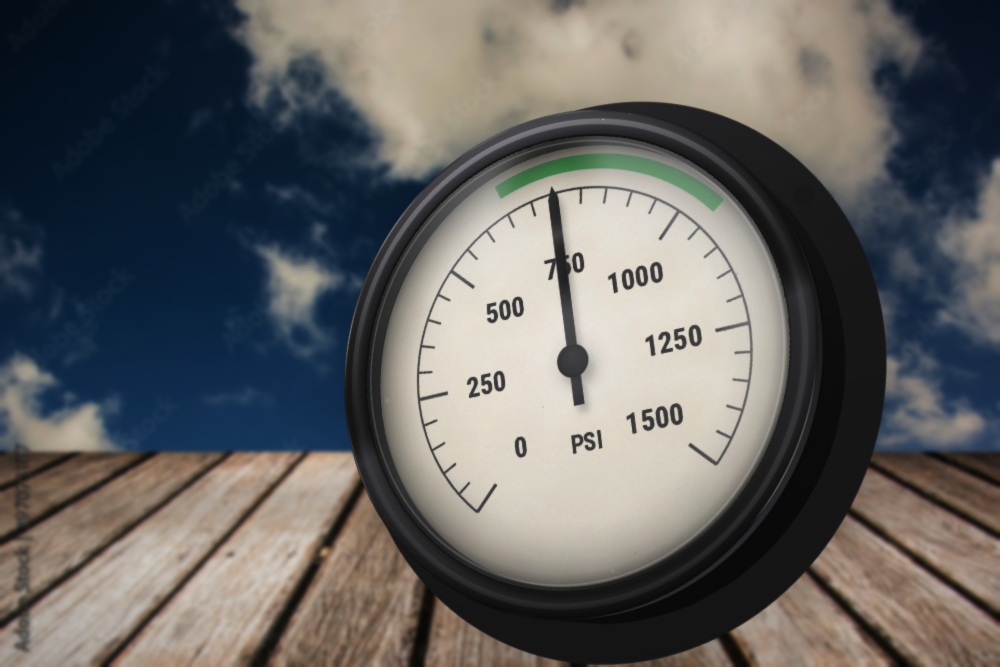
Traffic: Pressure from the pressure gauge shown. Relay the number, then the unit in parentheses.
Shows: 750 (psi)
